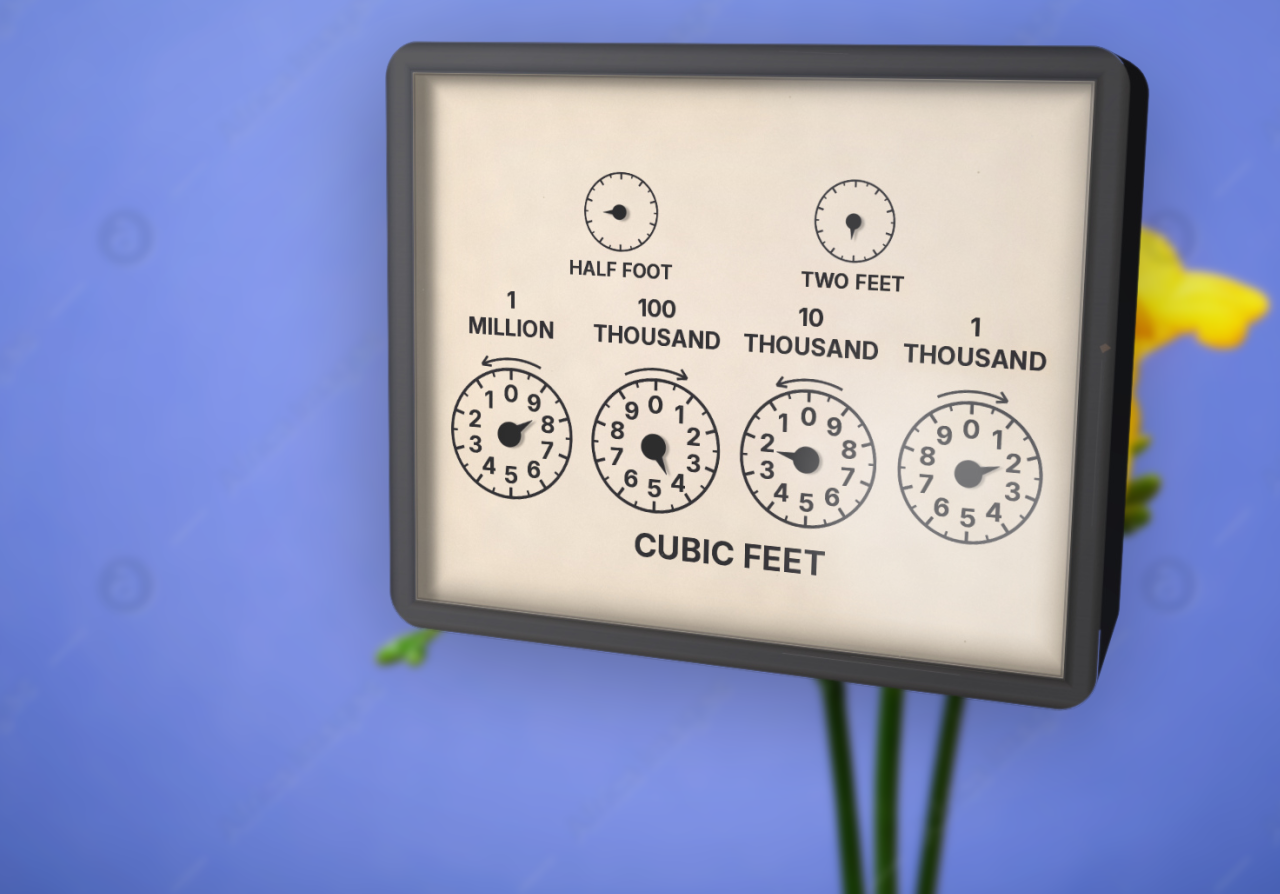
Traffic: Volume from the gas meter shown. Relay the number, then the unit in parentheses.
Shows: 842200 (ft³)
